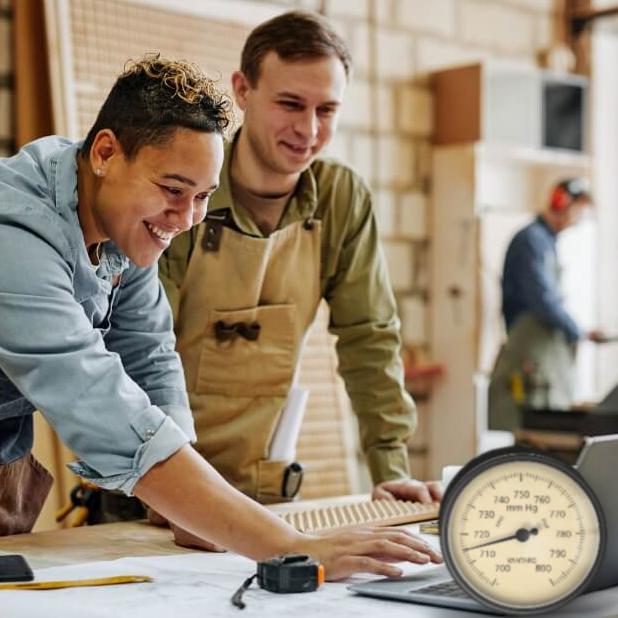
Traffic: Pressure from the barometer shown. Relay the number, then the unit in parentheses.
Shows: 715 (mmHg)
